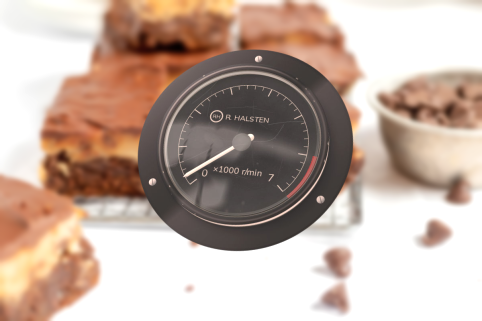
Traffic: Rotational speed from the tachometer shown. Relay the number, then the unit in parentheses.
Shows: 200 (rpm)
